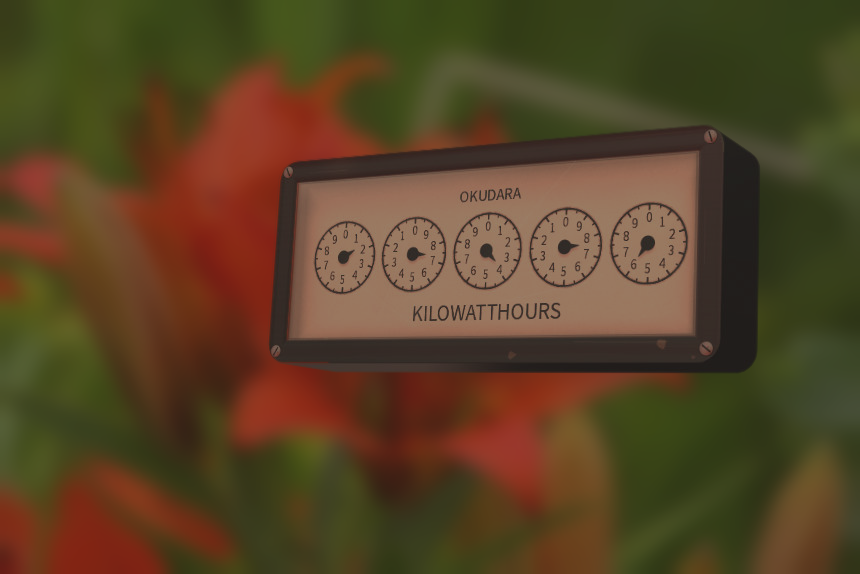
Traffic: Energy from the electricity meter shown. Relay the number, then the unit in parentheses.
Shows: 17376 (kWh)
